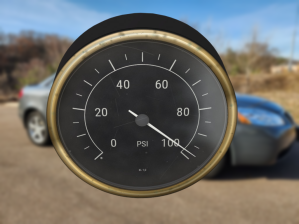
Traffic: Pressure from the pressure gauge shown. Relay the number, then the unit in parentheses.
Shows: 97.5 (psi)
